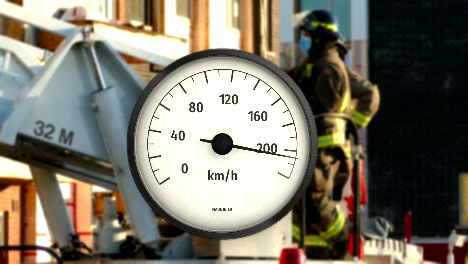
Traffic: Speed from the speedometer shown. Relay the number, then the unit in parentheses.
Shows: 205 (km/h)
